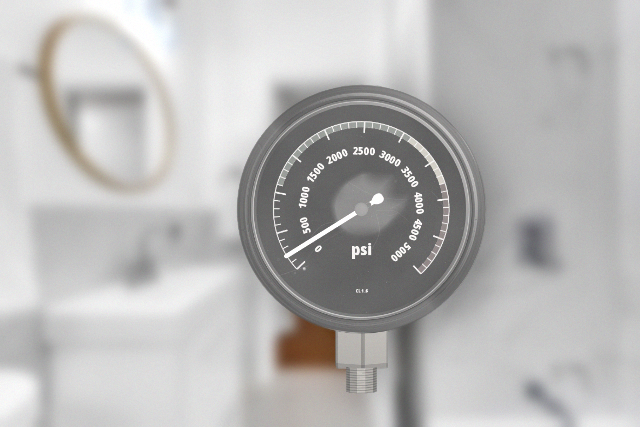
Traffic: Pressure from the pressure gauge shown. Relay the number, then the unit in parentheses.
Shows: 200 (psi)
